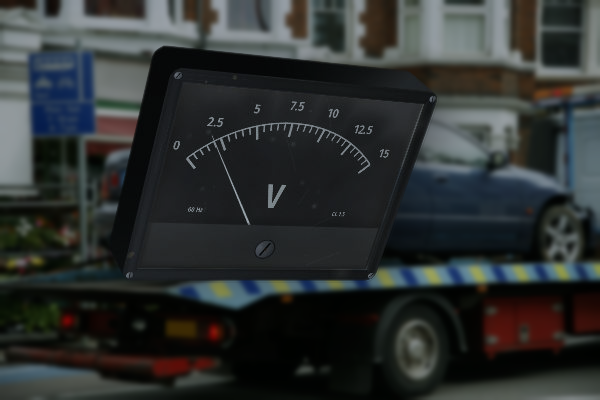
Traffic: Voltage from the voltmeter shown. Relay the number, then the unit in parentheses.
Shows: 2 (V)
